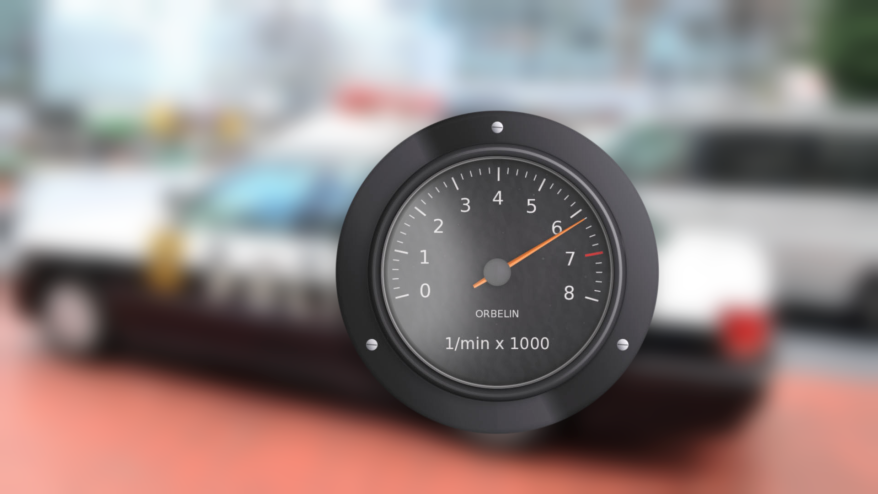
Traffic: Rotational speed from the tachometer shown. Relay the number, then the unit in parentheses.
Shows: 6200 (rpm)
